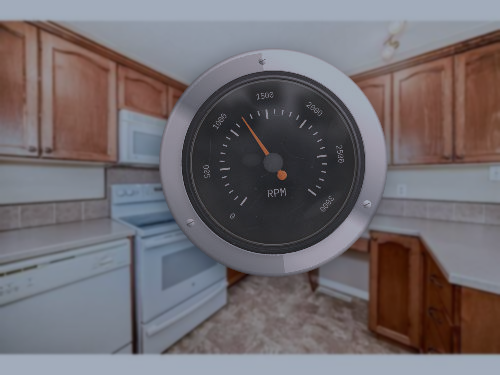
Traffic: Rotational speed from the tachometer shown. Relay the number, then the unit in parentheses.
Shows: 1200 (rpm)
